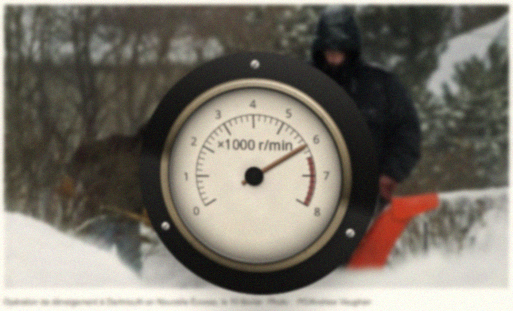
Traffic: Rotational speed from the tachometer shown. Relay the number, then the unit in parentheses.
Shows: 6000 (rpm)
